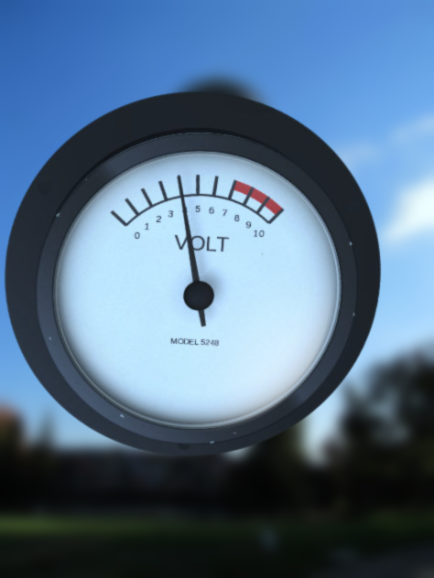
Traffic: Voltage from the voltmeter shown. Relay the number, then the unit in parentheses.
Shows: 4 (V)
